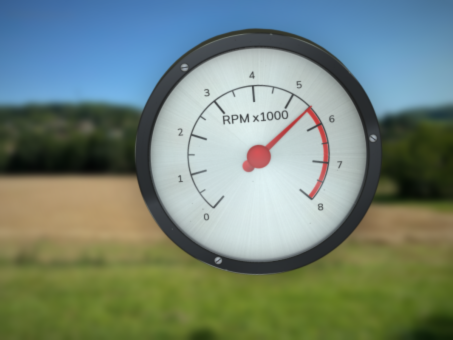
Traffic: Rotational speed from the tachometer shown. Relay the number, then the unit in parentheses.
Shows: 5500 (rpm)
